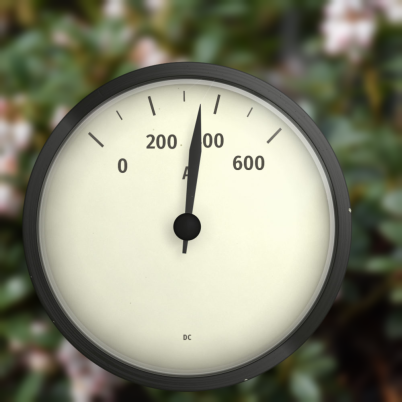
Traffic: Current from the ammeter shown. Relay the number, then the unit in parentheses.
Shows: 350 (A)
